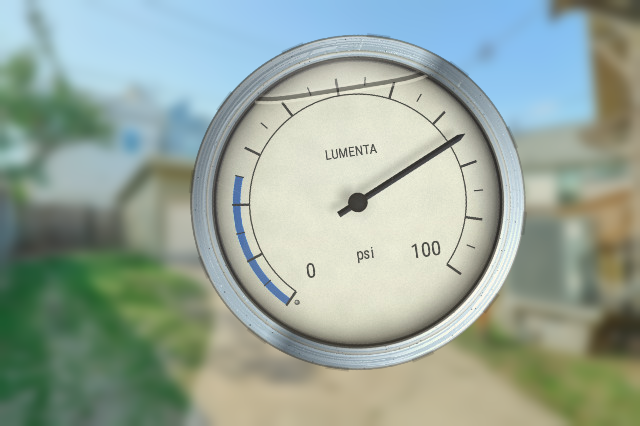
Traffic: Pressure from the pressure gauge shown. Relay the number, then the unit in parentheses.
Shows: 75 (psi)
